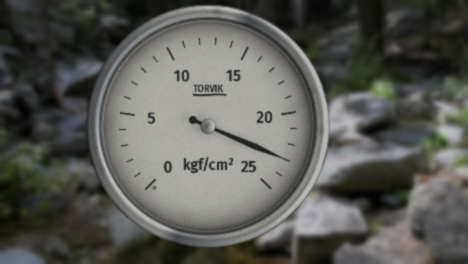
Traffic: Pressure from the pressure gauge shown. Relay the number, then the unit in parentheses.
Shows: 23 (kg/cm²)
